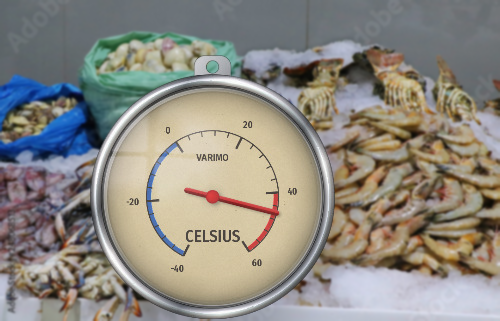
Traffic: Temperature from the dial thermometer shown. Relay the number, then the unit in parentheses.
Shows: 46 (°C)
